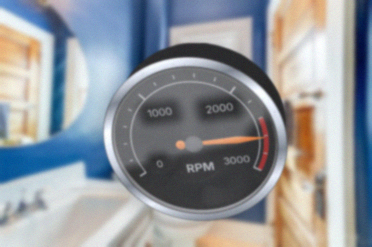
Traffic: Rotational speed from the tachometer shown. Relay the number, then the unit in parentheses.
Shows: 2600 (rpm)
